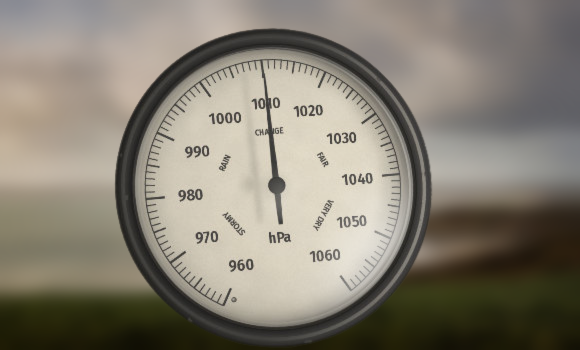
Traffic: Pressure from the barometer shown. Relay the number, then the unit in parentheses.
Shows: 1010 (hPa)
